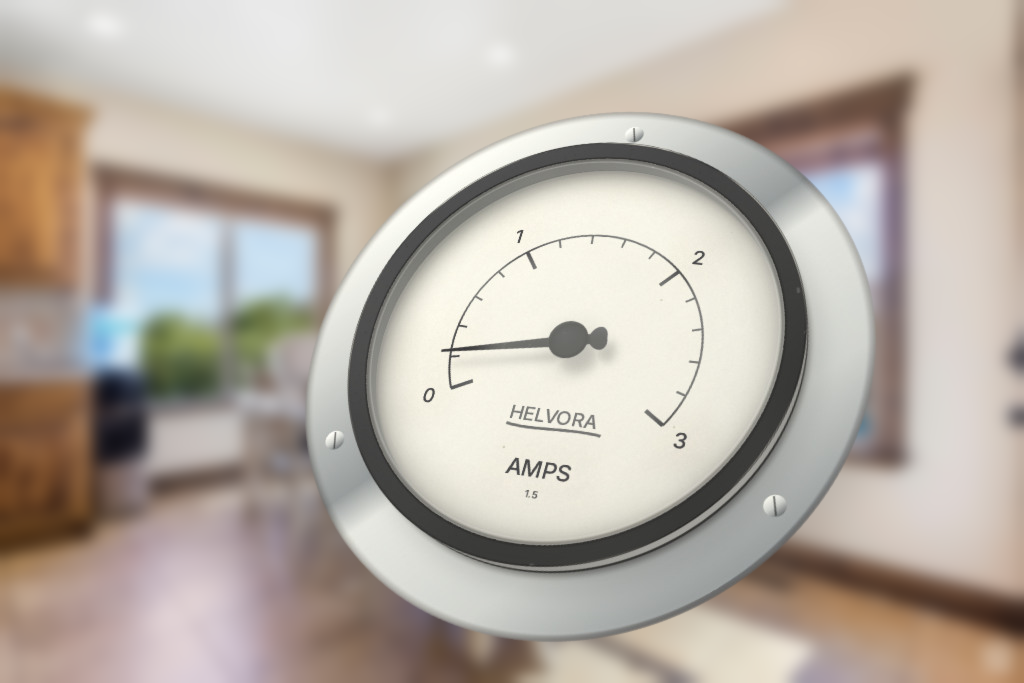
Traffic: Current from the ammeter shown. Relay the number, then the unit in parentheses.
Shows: 0.2 (A)
